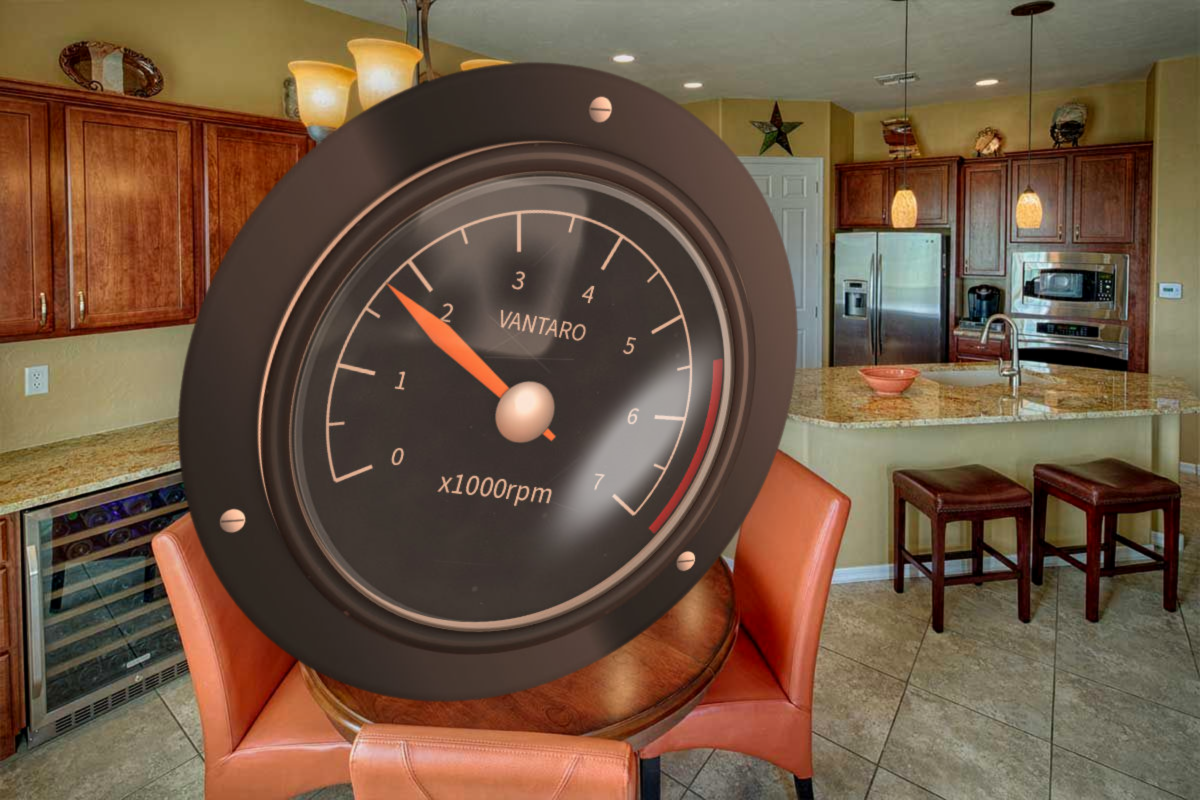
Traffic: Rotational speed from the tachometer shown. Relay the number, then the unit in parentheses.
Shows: 1750 (rpm)
